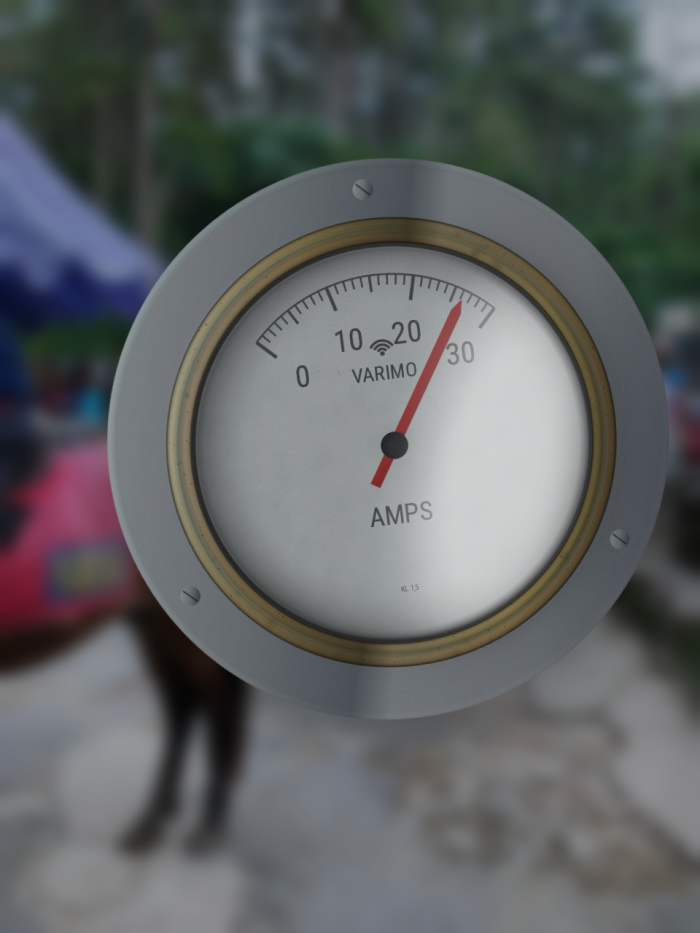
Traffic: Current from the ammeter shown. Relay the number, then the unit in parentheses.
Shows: 26 (A)
